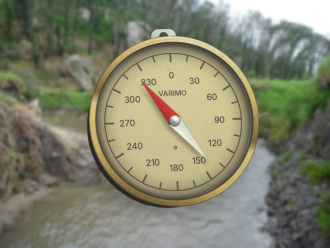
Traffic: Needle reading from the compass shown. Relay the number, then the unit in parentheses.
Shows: 322.5 (°)
